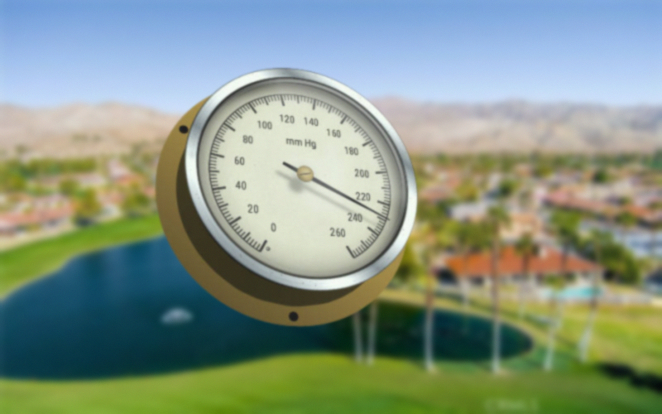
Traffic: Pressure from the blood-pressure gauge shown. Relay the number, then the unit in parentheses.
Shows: 230 (mmHg)
